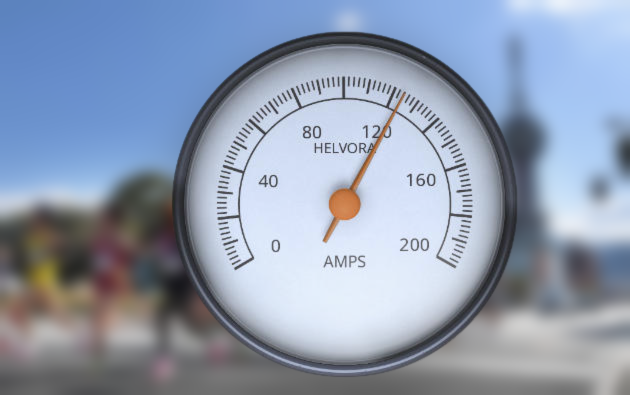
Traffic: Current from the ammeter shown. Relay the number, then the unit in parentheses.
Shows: 124 (A)
